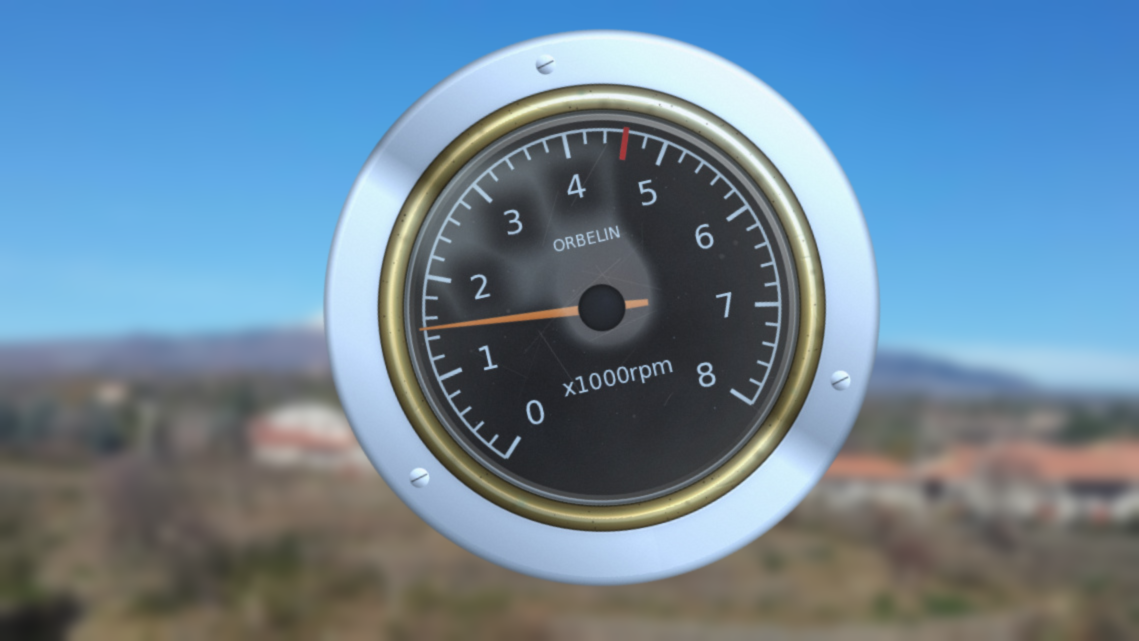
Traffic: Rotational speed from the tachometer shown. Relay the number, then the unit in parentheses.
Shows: 1500 (rpm)
